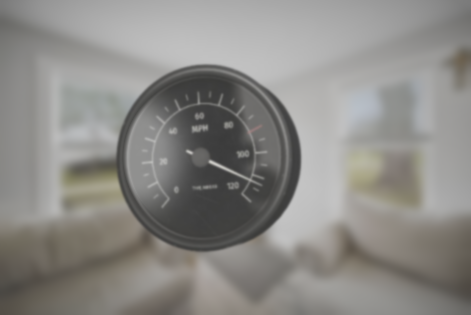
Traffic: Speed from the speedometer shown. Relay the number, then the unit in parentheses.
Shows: 112.5 (mph)
